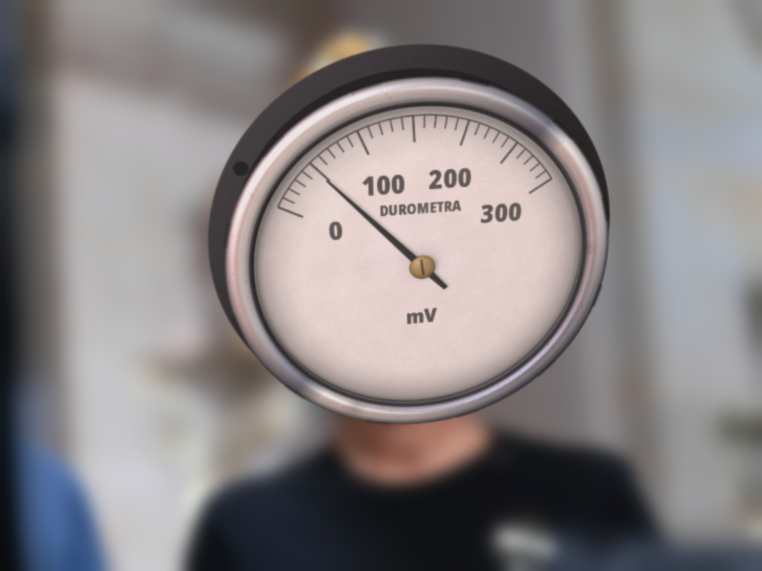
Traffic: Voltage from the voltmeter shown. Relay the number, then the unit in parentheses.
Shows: 50 (mV)
